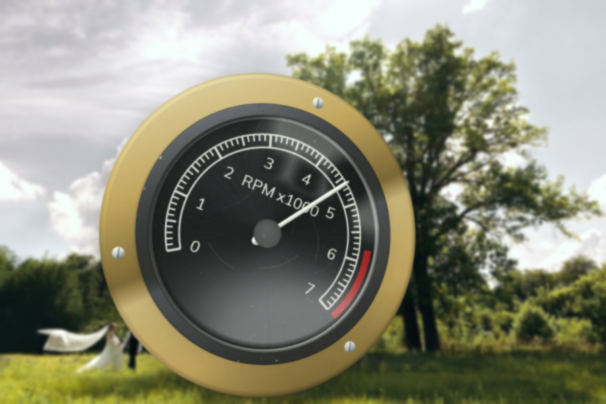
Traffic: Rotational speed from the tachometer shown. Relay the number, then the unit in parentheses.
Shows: 4600 (rpm)
